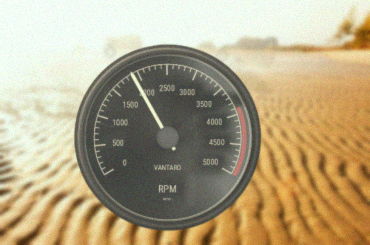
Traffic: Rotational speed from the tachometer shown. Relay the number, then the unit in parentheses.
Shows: 1900 (rpm)
